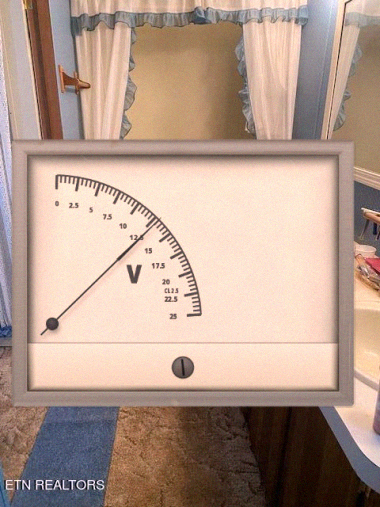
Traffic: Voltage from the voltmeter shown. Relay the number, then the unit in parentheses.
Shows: 13 (V)
